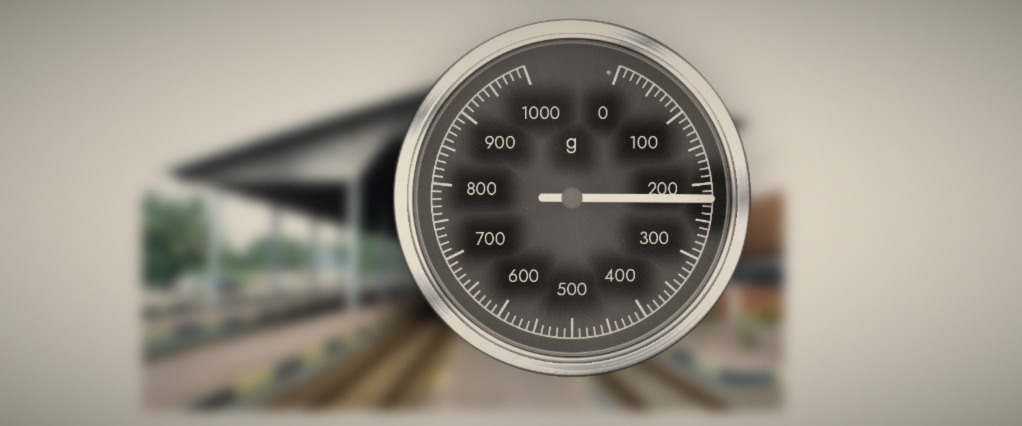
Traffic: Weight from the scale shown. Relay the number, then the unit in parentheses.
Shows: 220 (g)
